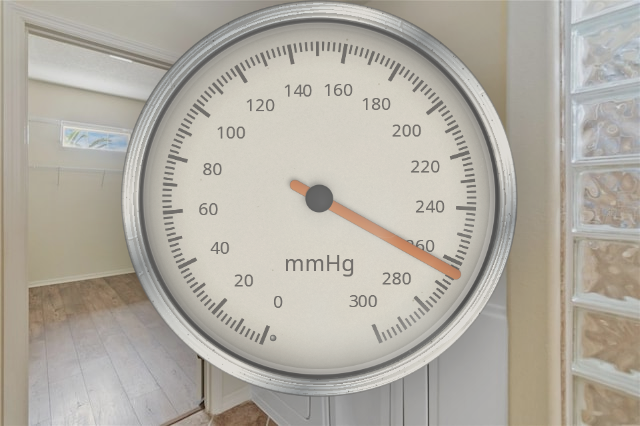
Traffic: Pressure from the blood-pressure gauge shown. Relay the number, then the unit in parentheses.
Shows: 264 (mmHg)
